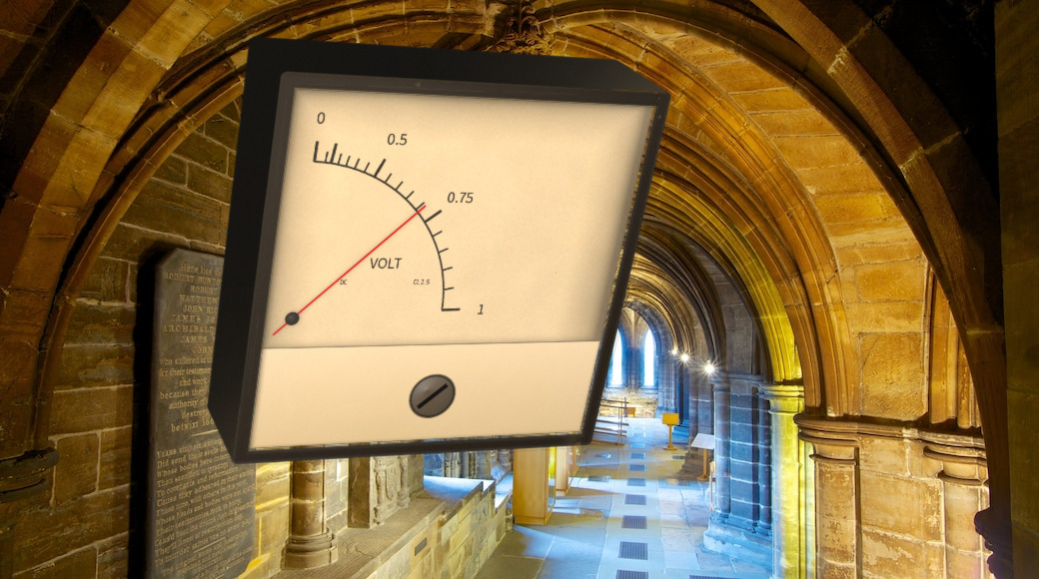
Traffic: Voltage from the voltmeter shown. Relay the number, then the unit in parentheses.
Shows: 0.7 (V)
